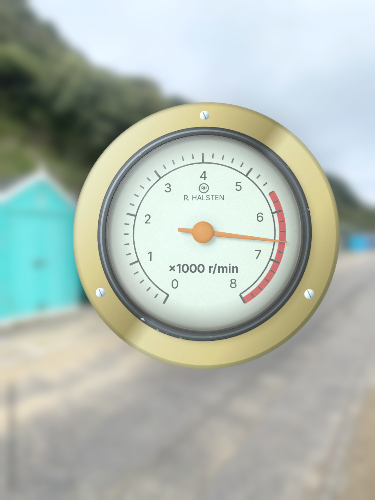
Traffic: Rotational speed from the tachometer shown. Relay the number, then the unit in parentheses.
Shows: 6600 (rpm)
